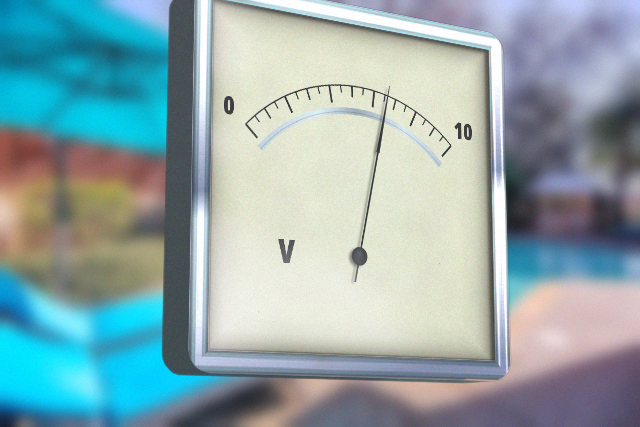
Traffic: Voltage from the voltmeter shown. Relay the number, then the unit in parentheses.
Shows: 6.5 (V)
